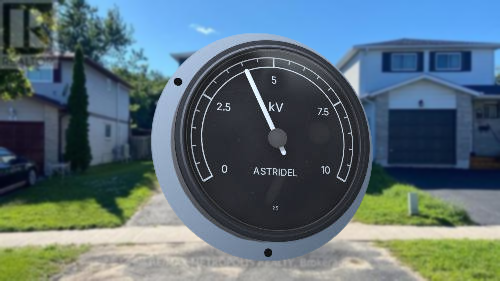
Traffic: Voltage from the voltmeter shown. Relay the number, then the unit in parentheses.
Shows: 4 (kV)
